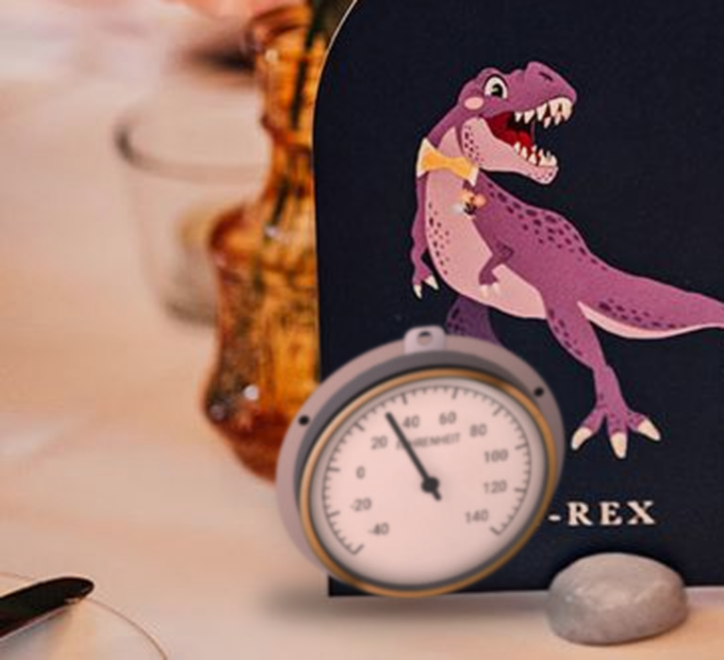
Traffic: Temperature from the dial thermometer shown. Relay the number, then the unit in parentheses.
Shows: 32 (°F)
